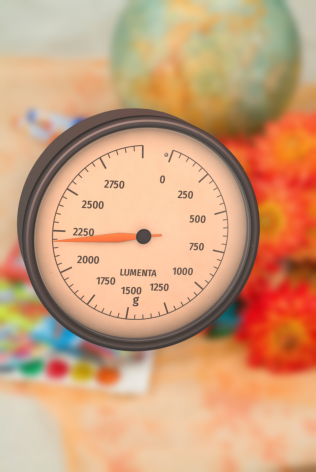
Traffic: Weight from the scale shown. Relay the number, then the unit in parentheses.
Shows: 2200 (g)
